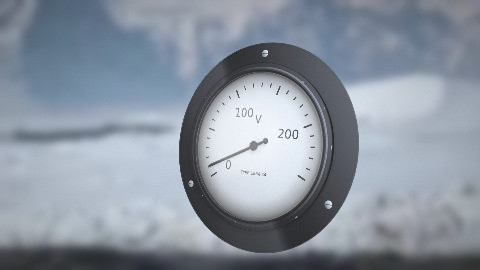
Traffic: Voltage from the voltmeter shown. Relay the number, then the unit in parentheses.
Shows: 10 (V)
